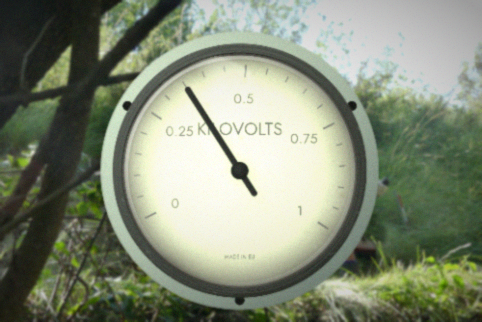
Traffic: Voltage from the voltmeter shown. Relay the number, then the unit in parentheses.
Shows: 0.35 (kV)
